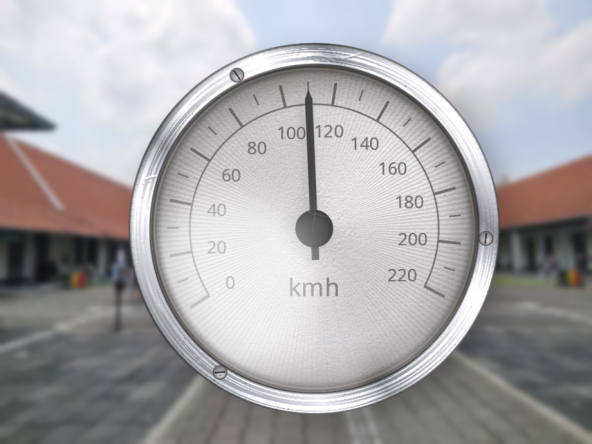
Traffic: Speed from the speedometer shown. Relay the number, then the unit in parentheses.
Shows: 110 (km/h)
